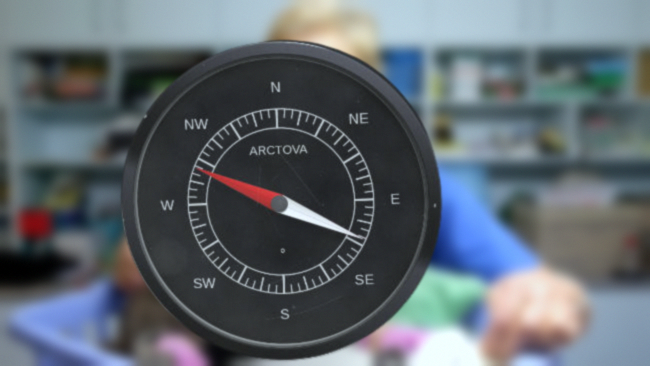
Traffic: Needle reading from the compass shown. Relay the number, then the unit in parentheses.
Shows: 295 (°)
